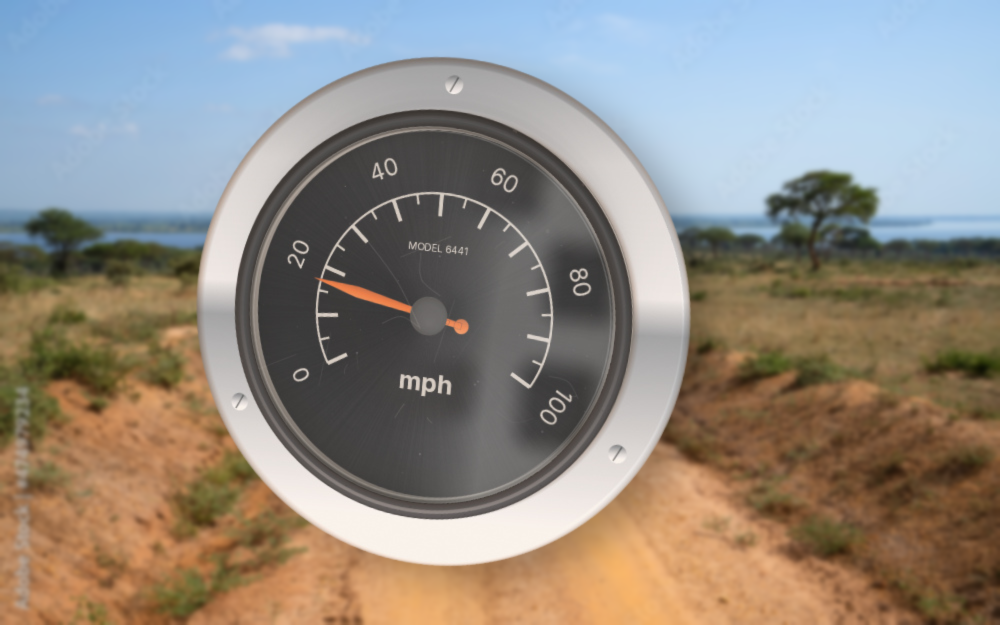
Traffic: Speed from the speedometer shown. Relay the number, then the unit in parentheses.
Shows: 17.5 (mph)
